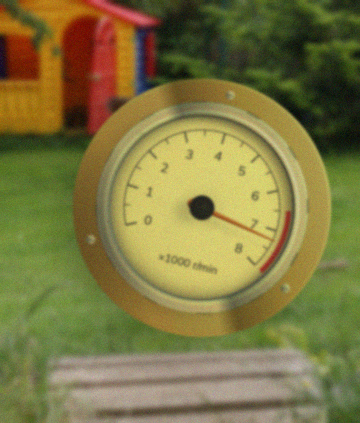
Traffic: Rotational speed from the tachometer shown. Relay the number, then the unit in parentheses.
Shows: 7250 (rpm)
